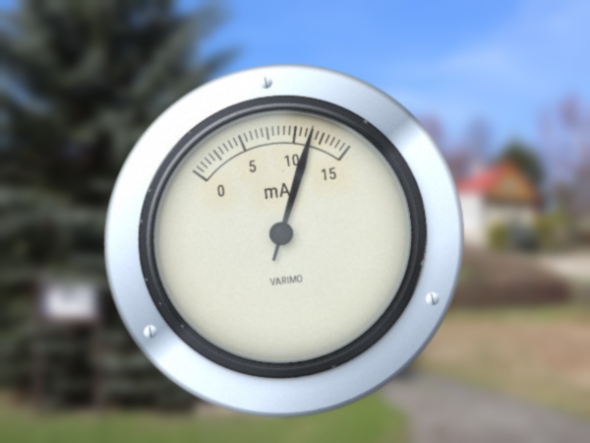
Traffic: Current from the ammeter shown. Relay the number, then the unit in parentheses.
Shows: 11.5 (mA)
